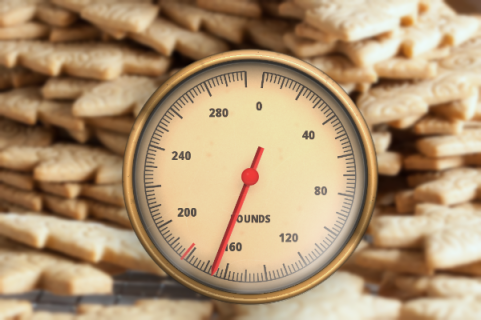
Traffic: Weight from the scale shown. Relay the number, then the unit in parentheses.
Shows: 166 (lb)
